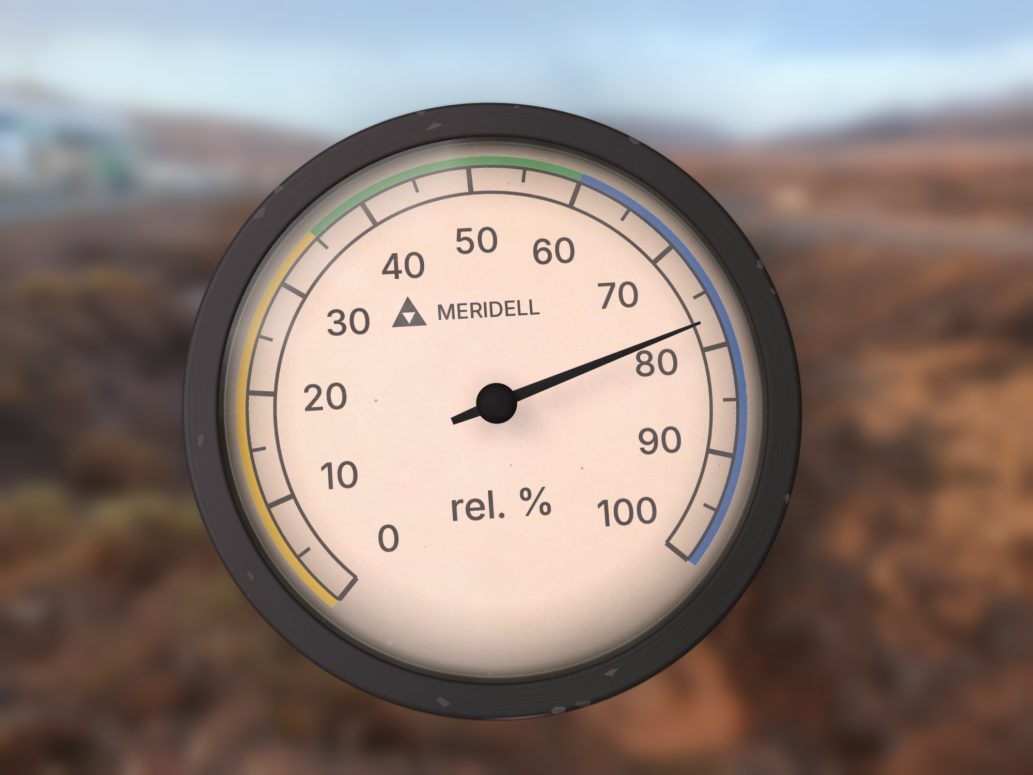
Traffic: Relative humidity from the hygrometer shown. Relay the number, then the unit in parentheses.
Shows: 77.5 (%)
